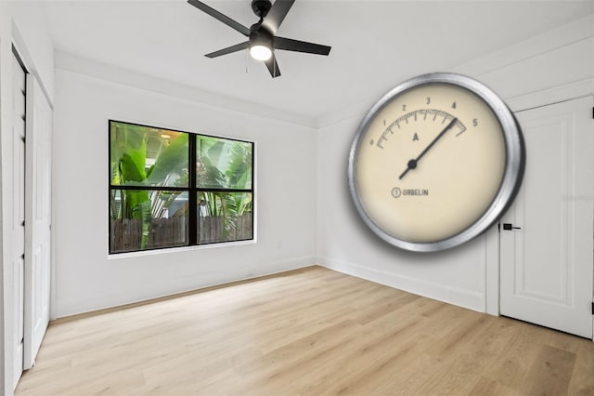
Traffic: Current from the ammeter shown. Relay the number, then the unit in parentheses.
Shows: 4.5 (A)
